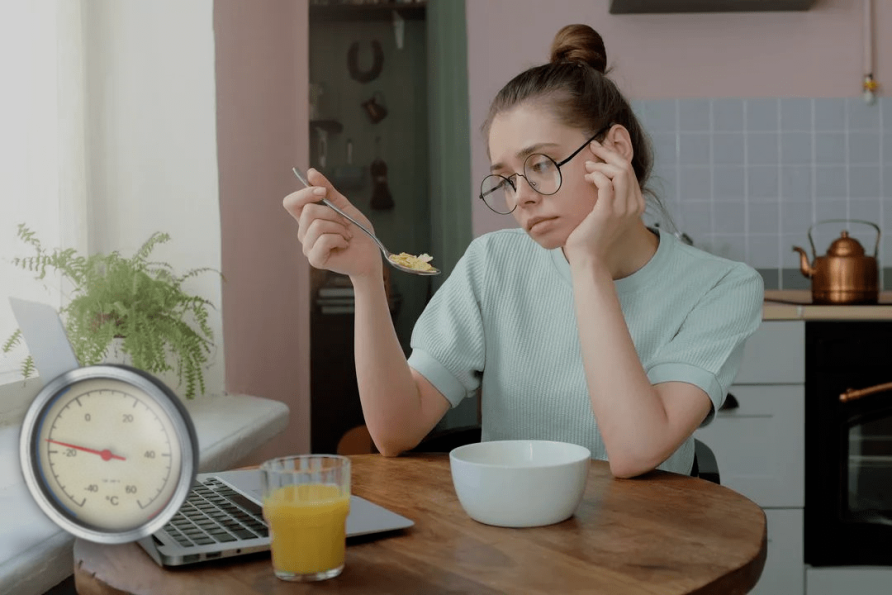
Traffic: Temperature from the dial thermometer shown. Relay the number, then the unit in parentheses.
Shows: -16 (°C)
